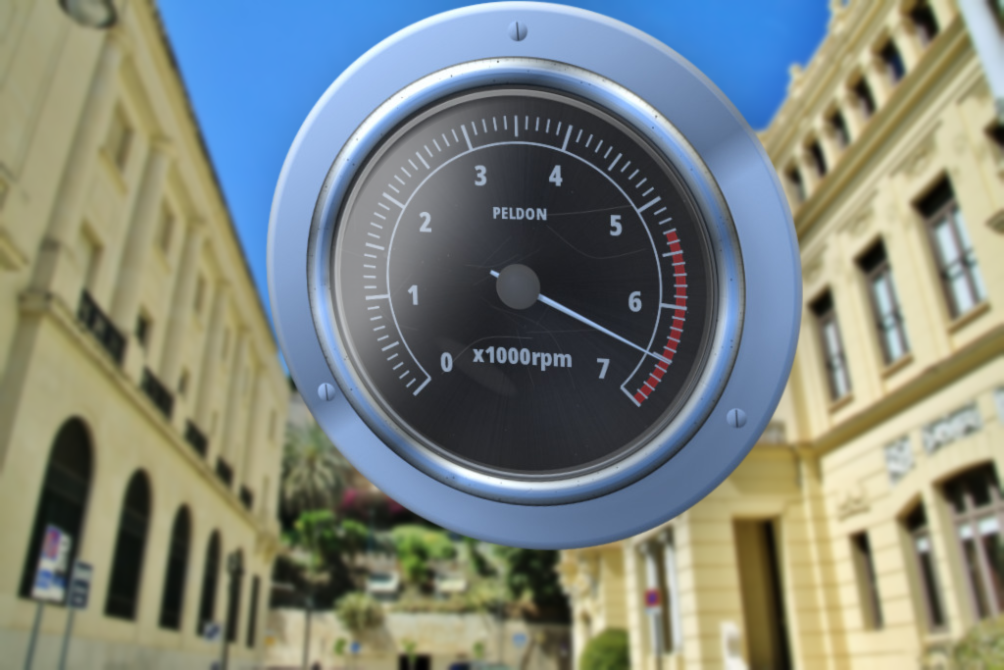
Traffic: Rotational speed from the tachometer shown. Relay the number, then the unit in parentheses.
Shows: 6500 (rpm)
